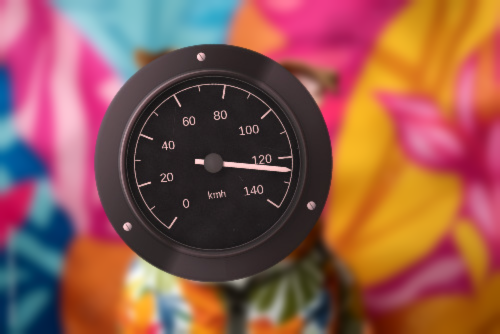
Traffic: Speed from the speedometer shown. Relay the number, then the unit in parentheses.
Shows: 125 (km/h)
